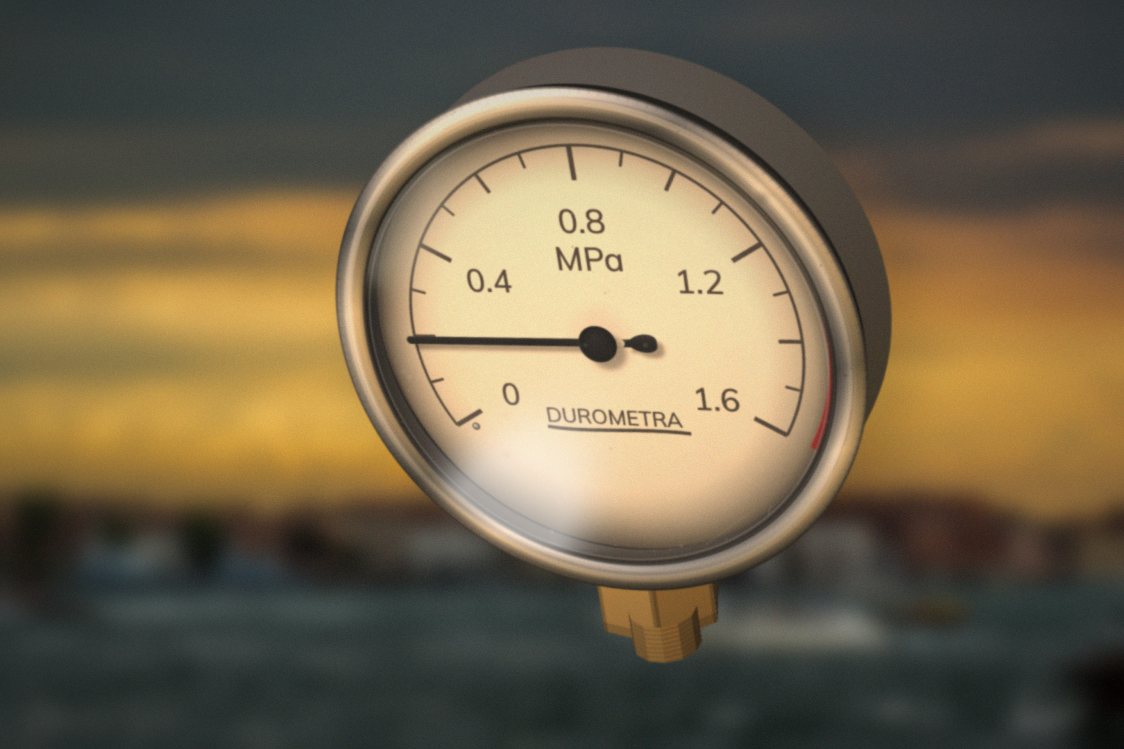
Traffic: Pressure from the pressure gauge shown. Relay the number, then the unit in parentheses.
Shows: 0.2 (MPa)
